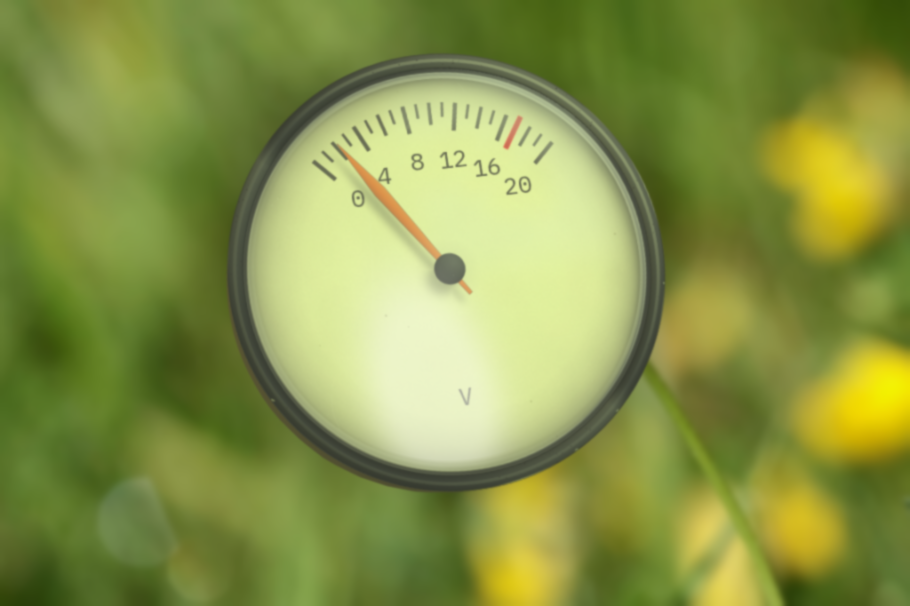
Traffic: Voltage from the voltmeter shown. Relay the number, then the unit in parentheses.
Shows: 2 (V)
